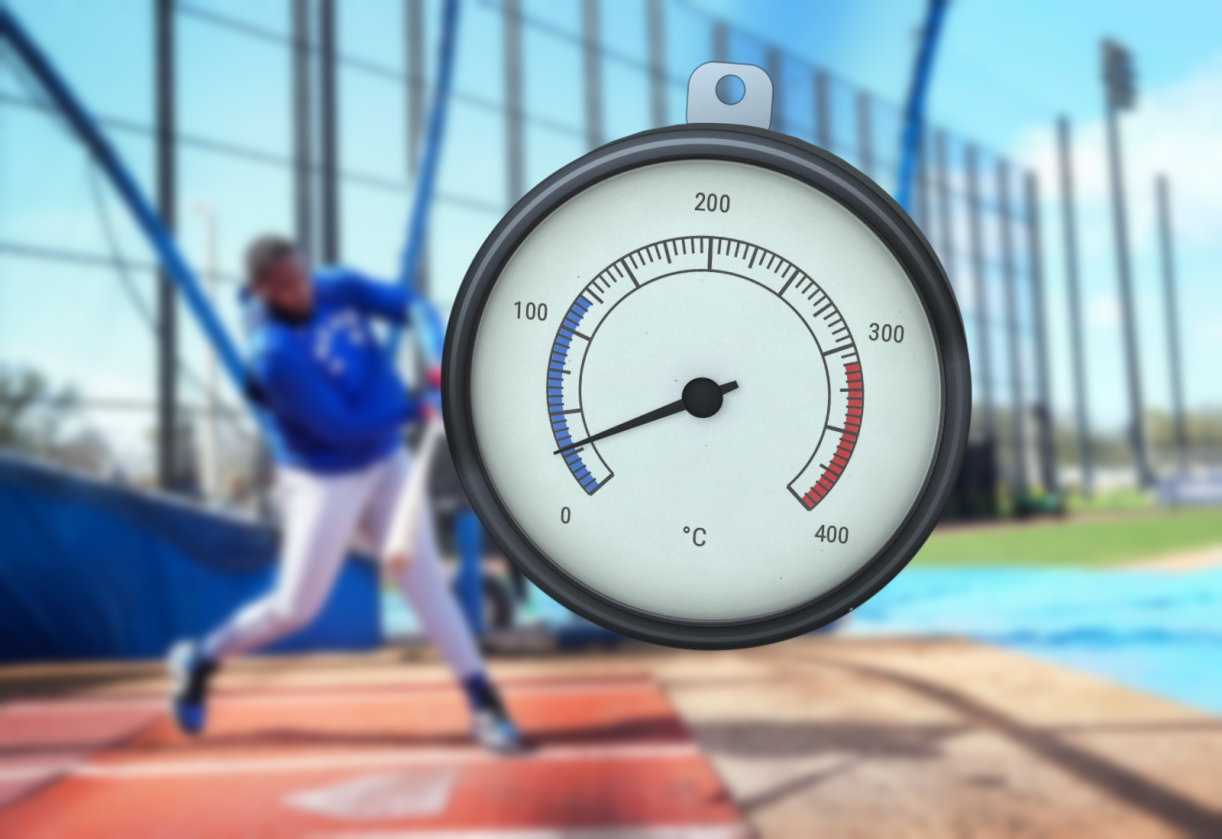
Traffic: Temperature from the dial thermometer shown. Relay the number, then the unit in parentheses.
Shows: 30 (°C)
